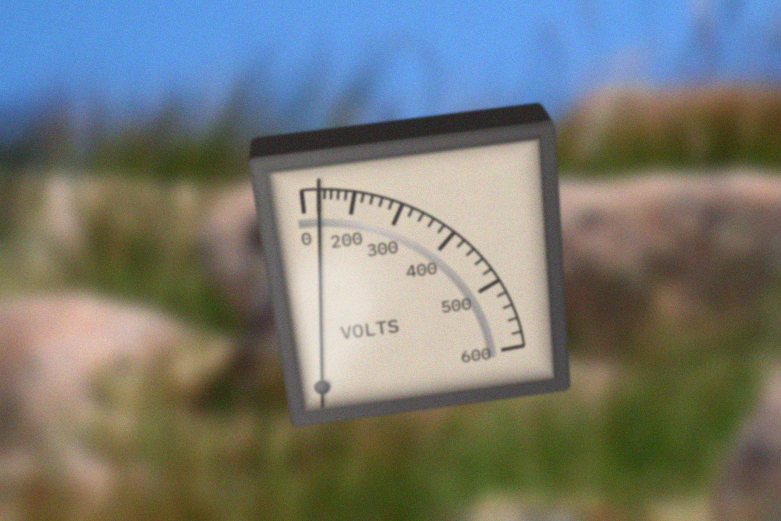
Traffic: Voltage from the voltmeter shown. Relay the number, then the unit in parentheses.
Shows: 100 (V)
